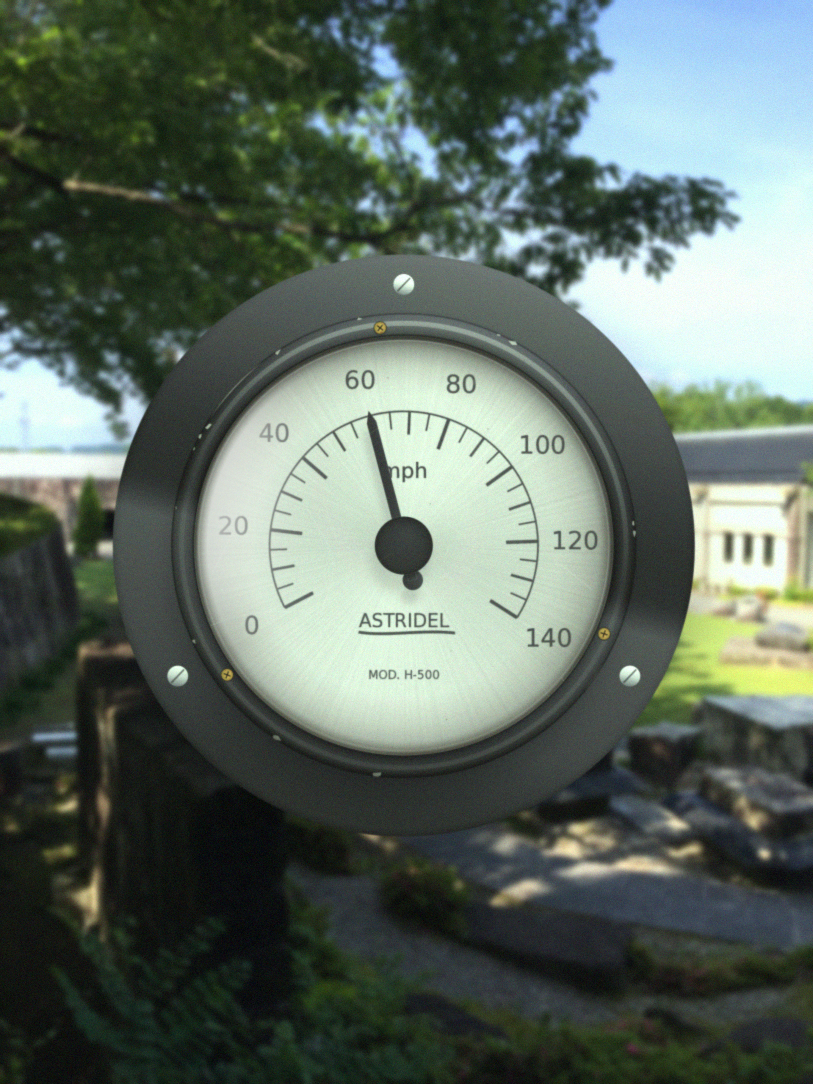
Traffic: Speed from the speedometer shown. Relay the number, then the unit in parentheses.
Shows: 60 (mph)
